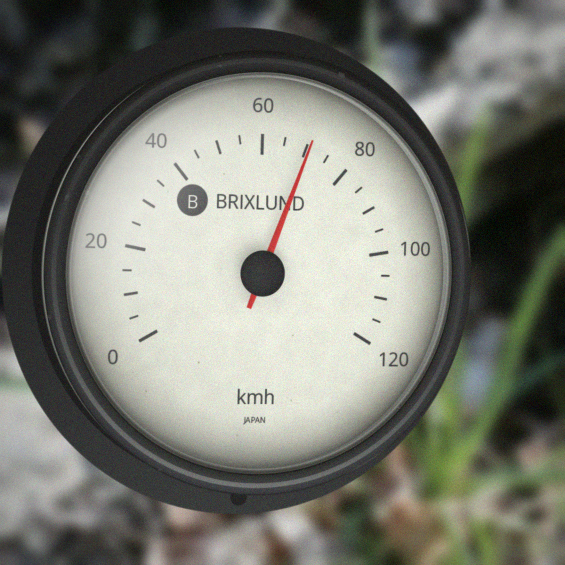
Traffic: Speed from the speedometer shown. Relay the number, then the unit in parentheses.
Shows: 70 (km/h)
